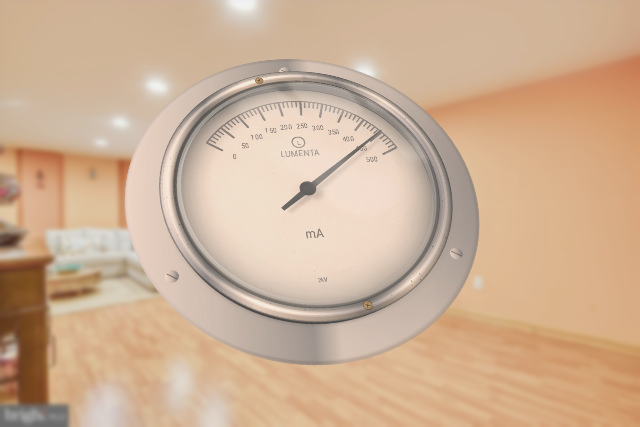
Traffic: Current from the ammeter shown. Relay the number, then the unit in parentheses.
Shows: 450 (mA)
